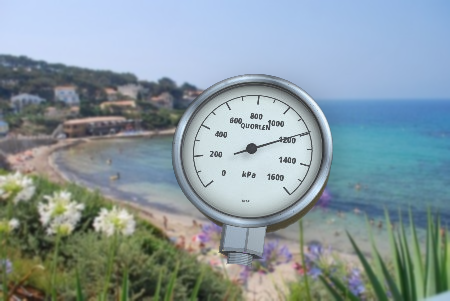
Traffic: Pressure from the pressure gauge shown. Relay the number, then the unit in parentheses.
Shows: 1200 (kPa)
